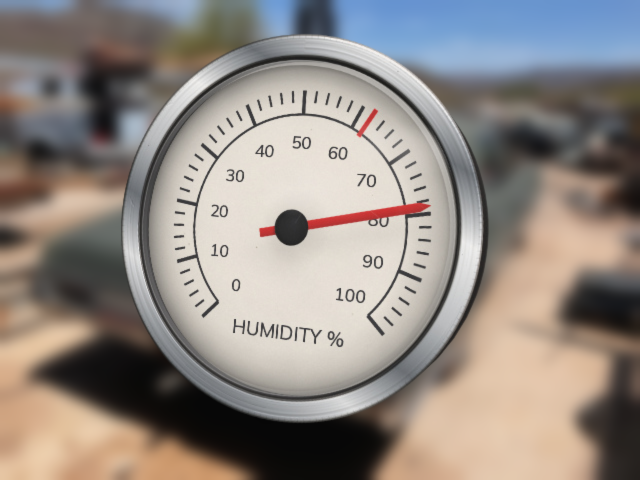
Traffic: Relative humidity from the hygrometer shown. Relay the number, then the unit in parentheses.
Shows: 79 (%)
